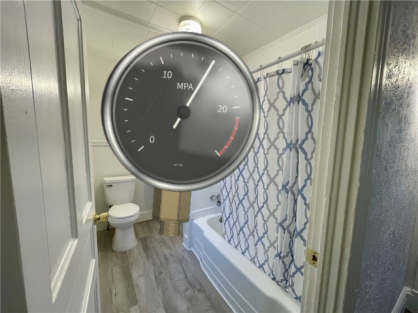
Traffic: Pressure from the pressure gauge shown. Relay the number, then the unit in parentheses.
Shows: 15 (MPa)
